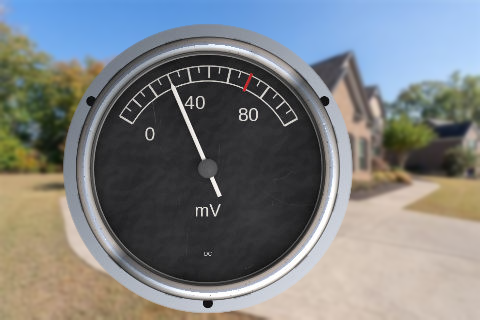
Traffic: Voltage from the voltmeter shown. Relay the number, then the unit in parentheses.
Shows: 30 (mV)
